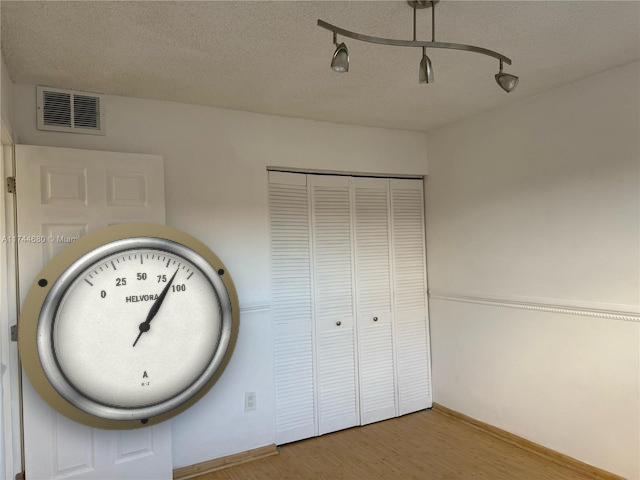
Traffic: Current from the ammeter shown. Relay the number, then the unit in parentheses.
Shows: 85 (A)
